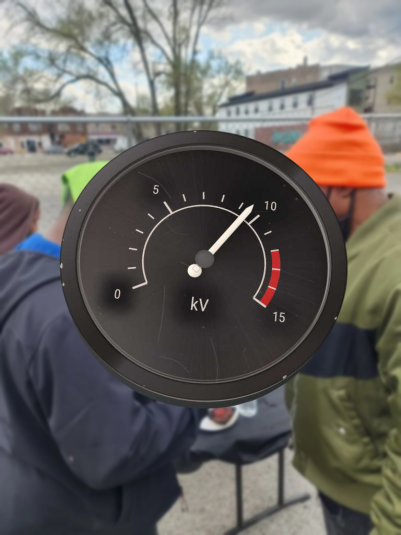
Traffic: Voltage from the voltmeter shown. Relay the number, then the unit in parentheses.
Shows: 9.5 (kV)
